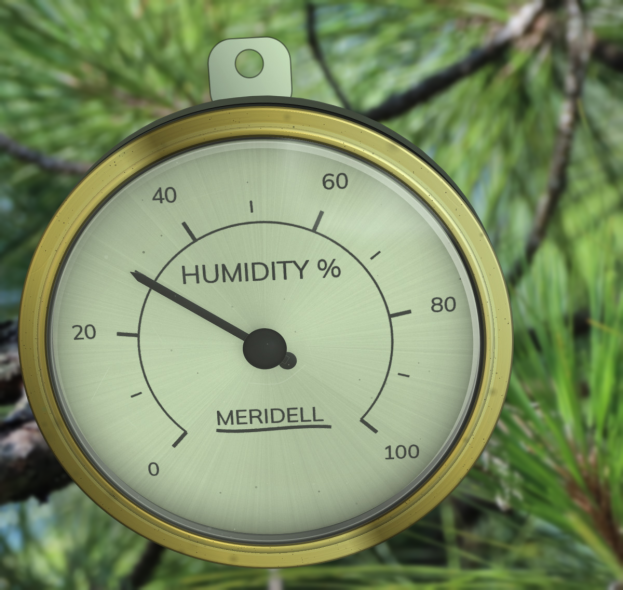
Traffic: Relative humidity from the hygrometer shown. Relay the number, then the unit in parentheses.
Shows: 30 (%)
